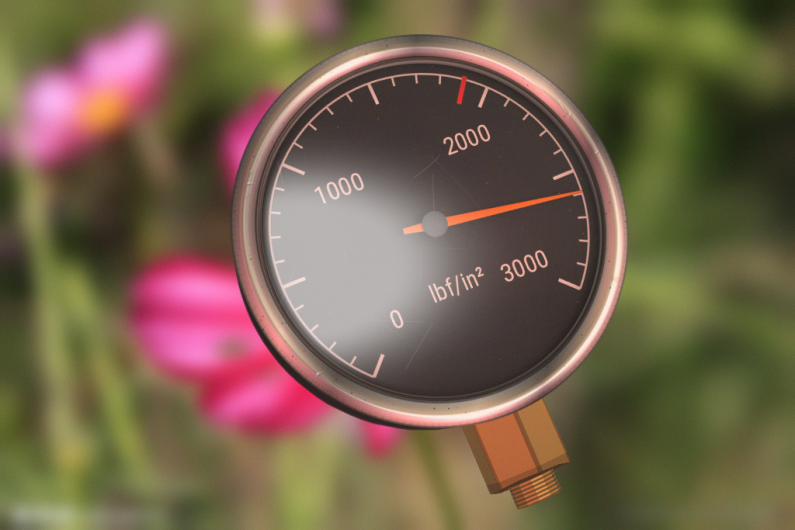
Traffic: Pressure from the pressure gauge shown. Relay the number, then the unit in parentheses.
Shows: 2600 (psi)
